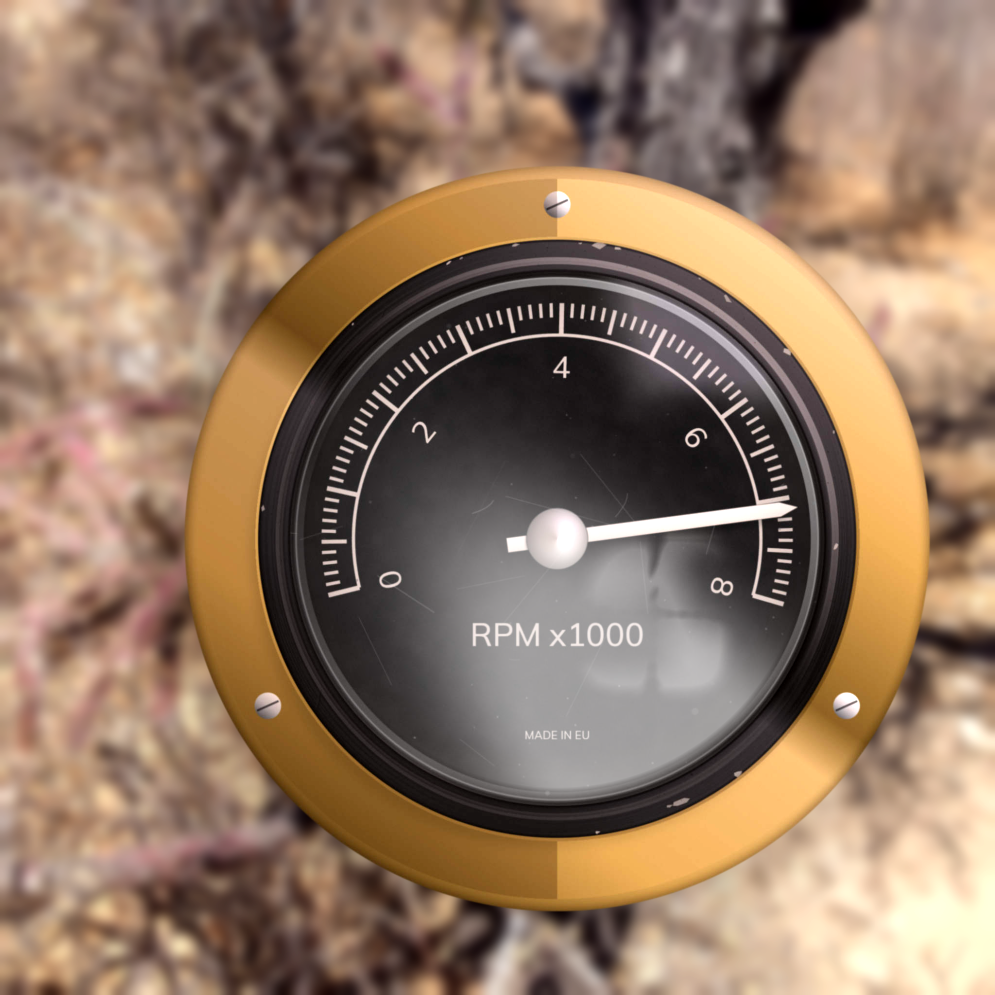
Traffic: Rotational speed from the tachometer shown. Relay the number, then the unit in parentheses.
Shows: 7100 (rpm)
